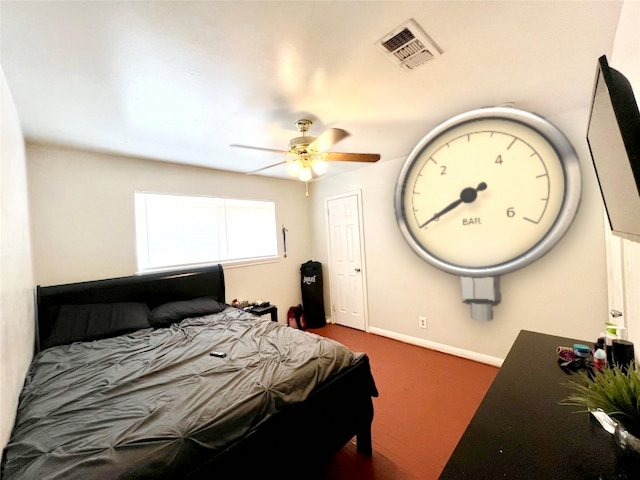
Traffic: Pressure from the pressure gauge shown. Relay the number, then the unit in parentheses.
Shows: 0 (bar)
